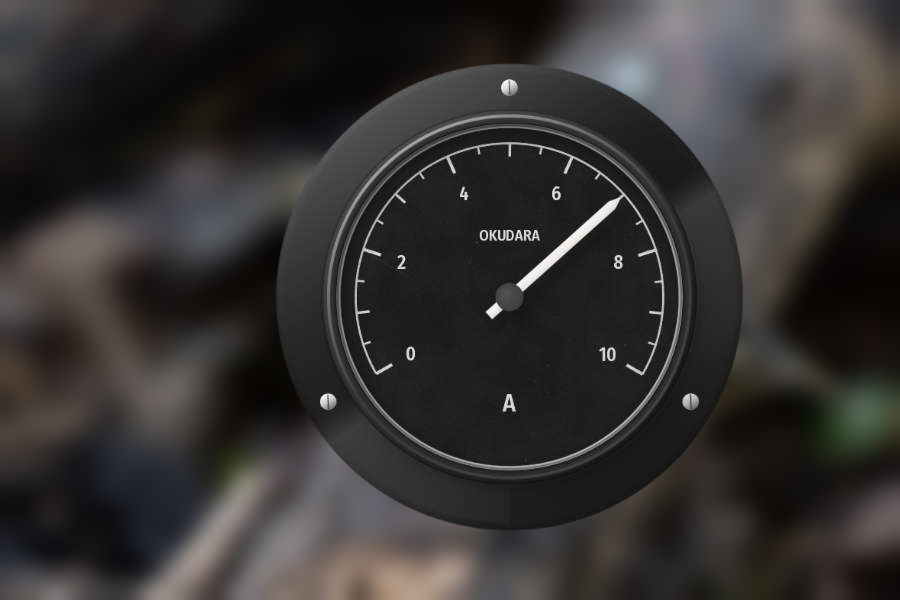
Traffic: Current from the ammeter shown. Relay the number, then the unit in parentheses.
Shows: 7 (A)
